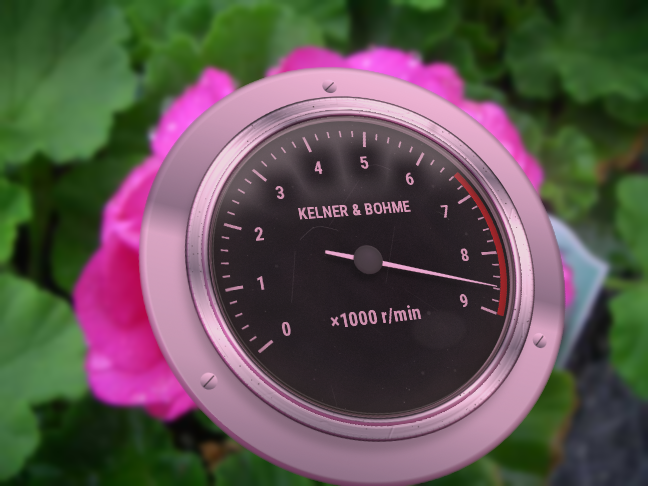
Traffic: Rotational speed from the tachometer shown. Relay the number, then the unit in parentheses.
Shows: 8600 (rpm)
